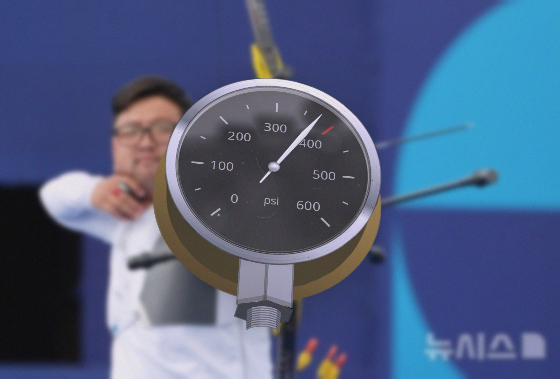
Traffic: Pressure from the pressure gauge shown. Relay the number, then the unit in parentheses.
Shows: 375 (psi)
